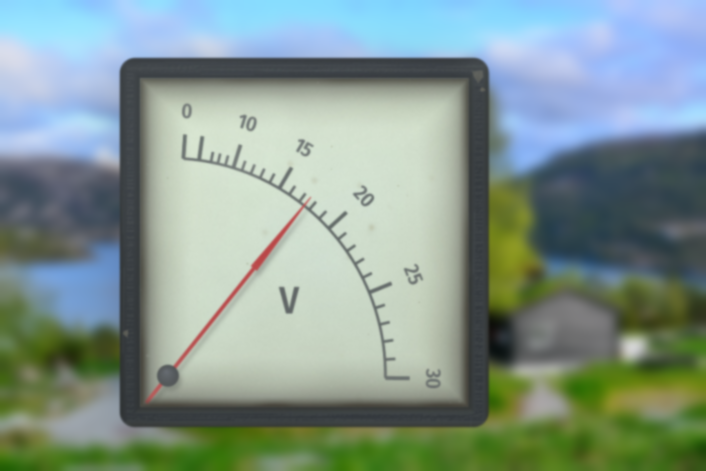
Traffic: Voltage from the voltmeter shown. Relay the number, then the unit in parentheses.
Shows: 17.5 (V)
